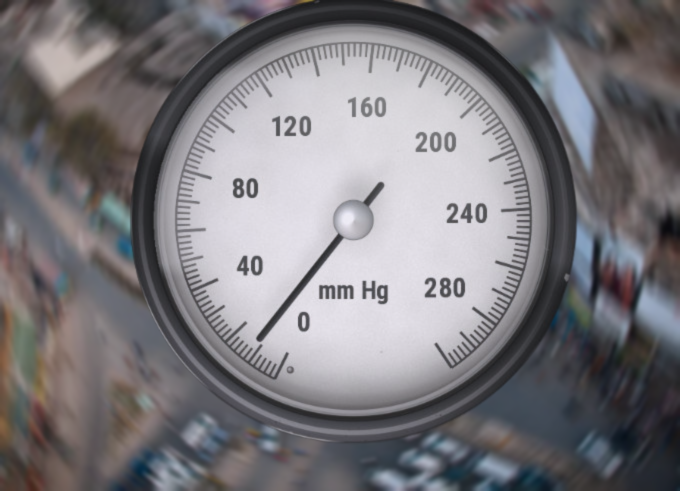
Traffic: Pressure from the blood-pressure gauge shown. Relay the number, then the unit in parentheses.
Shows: 12 (mmHg)
